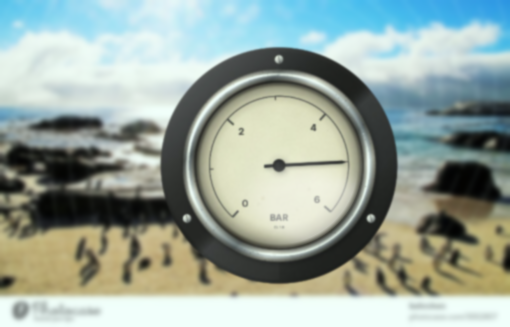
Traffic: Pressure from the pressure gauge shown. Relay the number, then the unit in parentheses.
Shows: 5 (bar)
